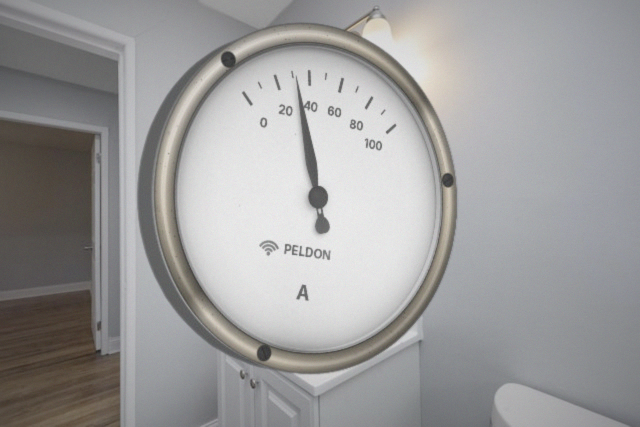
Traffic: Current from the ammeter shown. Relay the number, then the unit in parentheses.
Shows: 30 (A)
